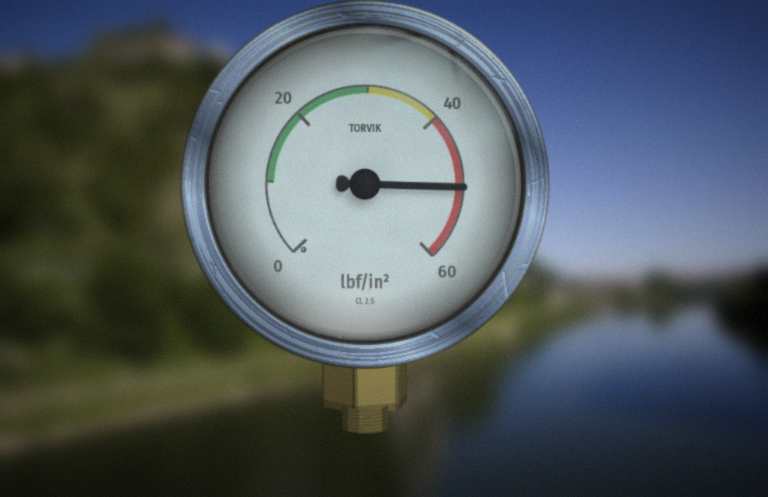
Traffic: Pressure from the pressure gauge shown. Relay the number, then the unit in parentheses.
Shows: 50 (psi)
